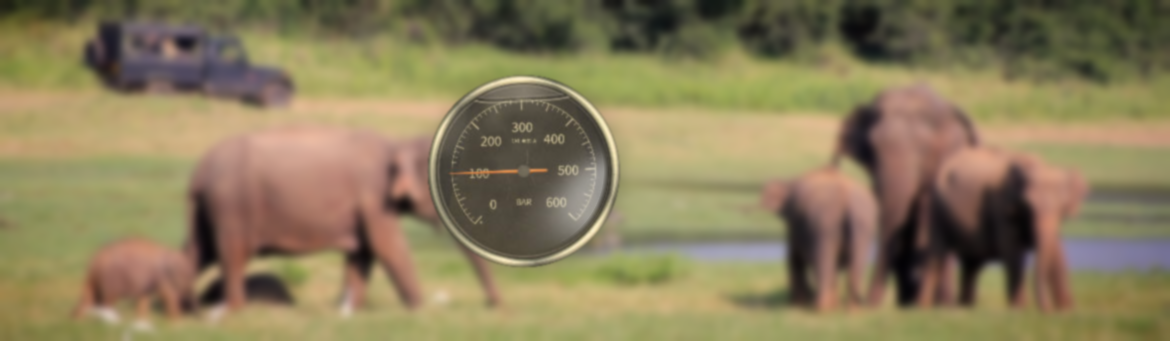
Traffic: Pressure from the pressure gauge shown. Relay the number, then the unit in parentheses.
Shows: 100 (bar)
